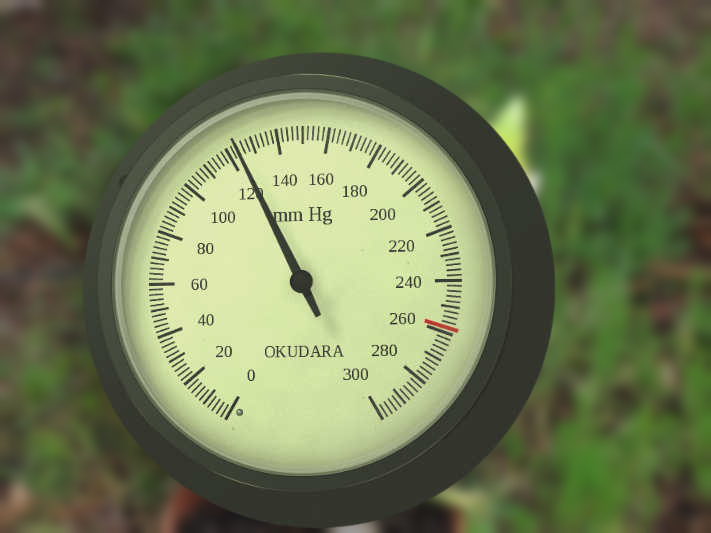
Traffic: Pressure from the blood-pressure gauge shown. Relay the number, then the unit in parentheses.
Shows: 124 (mmHg)
